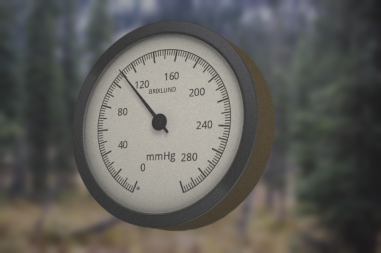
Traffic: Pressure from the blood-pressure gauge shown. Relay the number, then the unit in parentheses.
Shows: 110 (mmHg)
